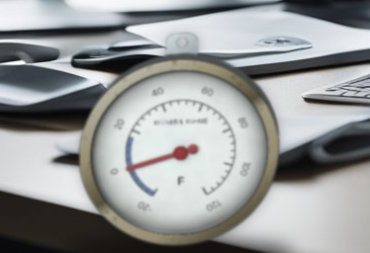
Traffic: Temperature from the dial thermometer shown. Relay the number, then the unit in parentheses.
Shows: 0 (°F)
